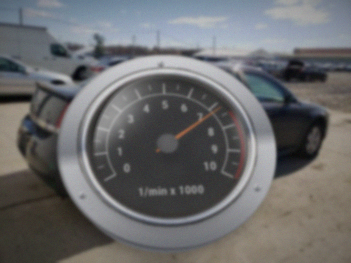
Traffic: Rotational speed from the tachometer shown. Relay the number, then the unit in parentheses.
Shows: 7250 (rpm)
